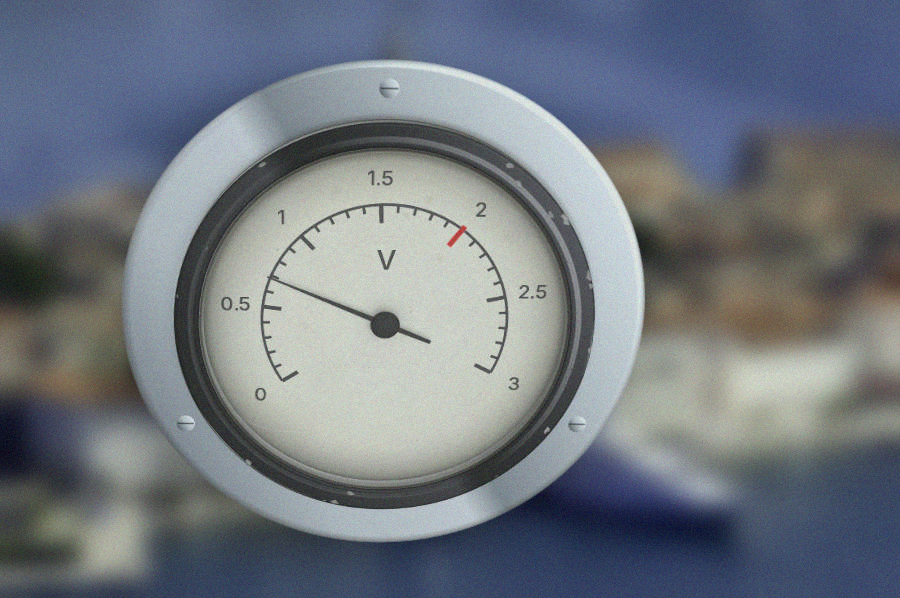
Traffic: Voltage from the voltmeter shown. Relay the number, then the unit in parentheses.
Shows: 0.7 (V)
